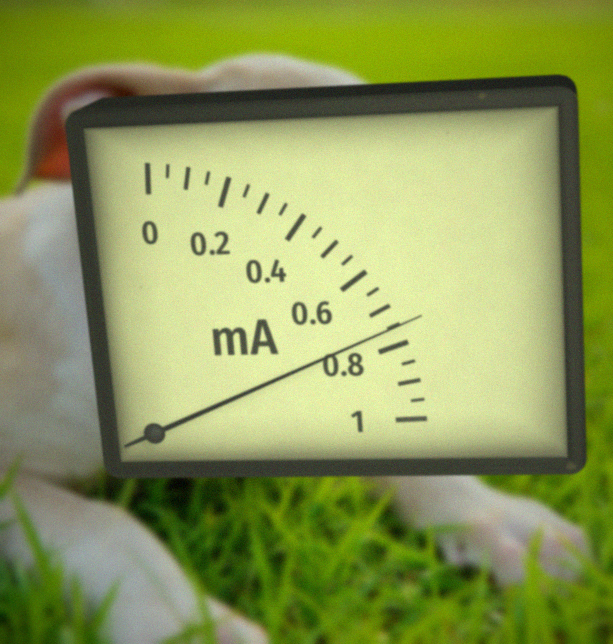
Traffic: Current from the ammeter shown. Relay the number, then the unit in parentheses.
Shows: 0.75 (mA)
